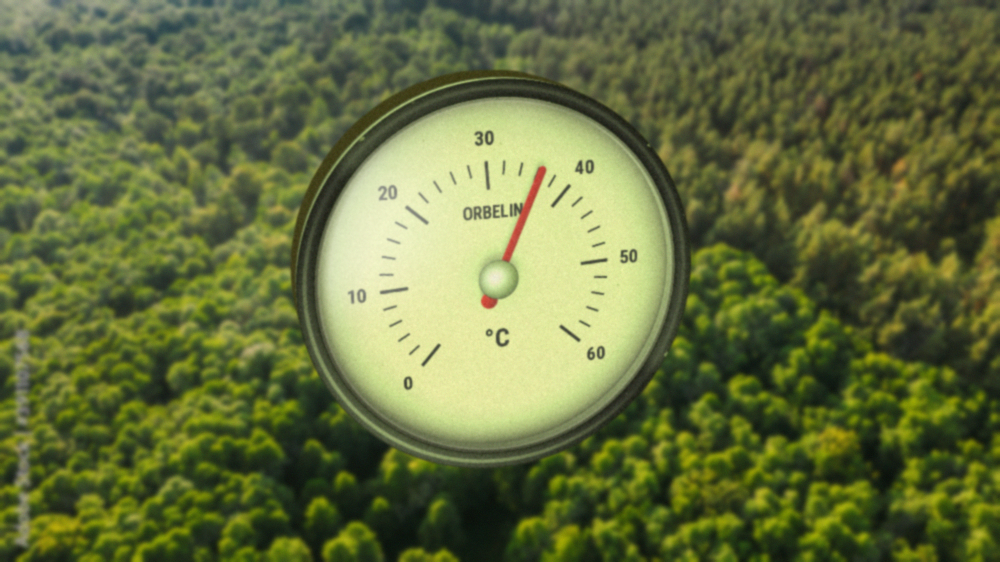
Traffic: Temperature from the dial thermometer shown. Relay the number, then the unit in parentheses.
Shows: 36 (°C)
